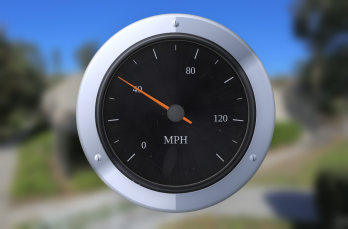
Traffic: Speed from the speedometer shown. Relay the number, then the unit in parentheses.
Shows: 40 (mph)
